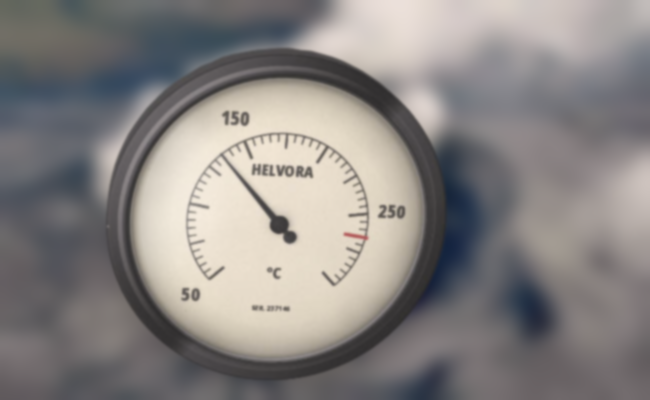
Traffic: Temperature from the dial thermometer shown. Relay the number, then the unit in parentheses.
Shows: 135 (°C)
